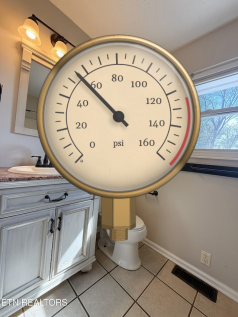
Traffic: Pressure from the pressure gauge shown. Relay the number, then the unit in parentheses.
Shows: 55 (psi)
